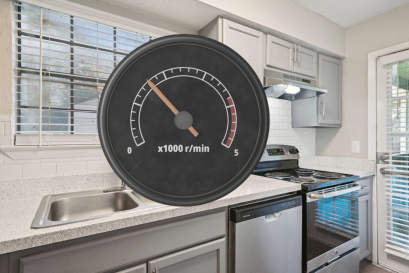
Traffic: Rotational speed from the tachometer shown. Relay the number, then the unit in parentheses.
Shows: 1600 (rpm)
